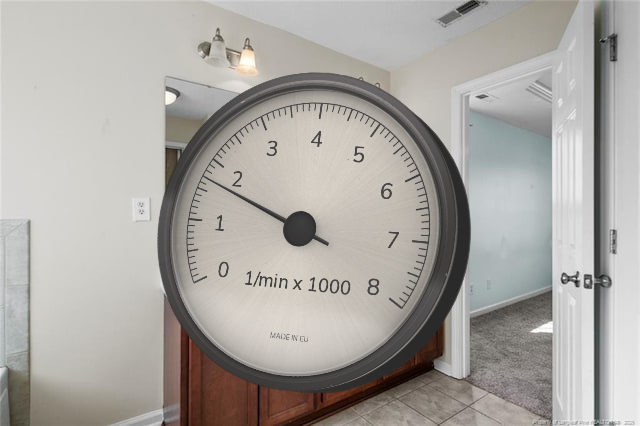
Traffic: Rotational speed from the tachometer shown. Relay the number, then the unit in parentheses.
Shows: 1700 (rpm)
